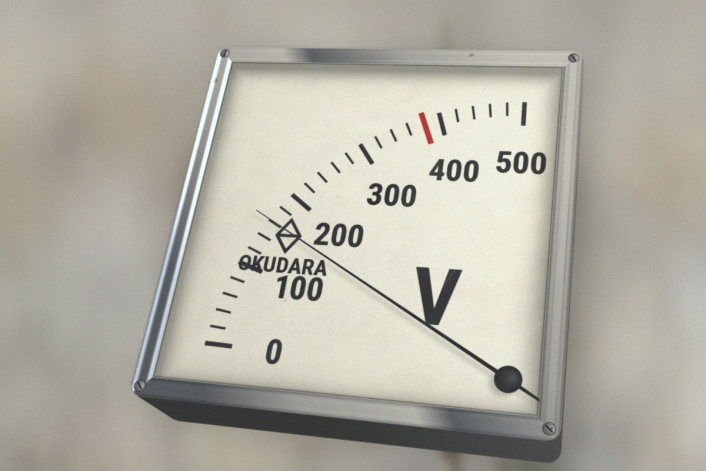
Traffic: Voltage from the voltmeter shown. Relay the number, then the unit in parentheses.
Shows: 160 (V)
